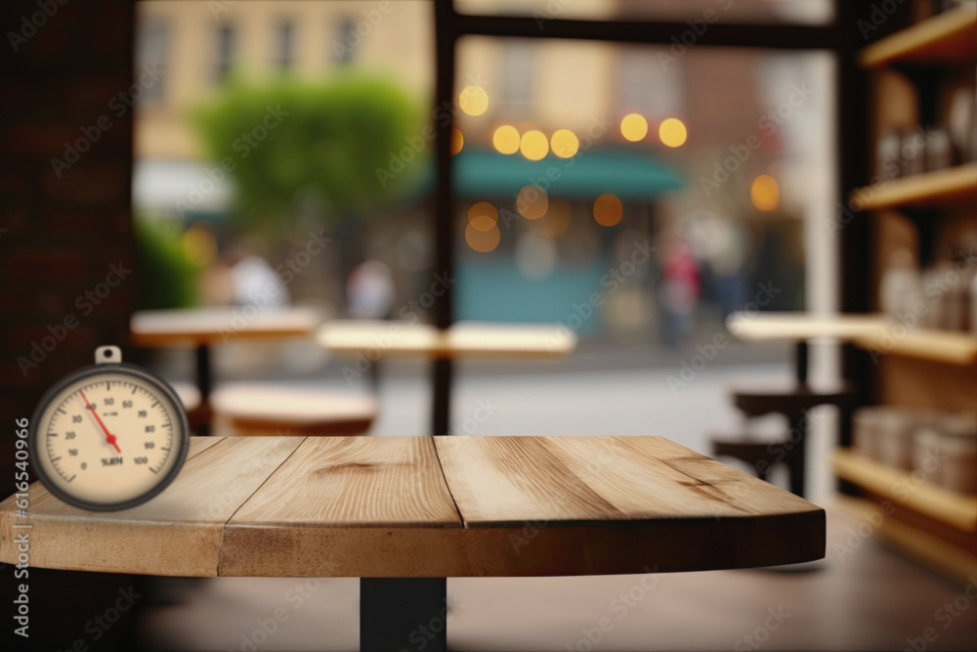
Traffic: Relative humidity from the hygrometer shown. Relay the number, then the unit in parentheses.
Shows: 40 (%)
